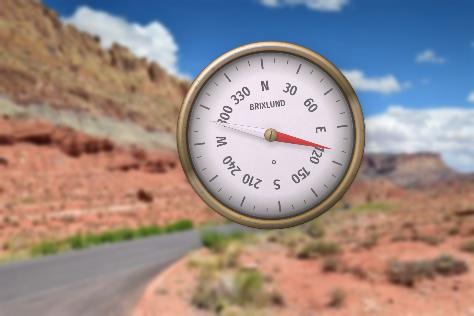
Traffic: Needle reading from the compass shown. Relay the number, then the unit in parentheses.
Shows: 110 (°)
